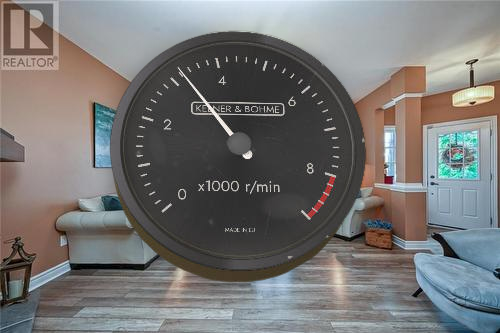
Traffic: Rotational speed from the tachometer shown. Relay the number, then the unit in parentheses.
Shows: 3200 (rpm)
